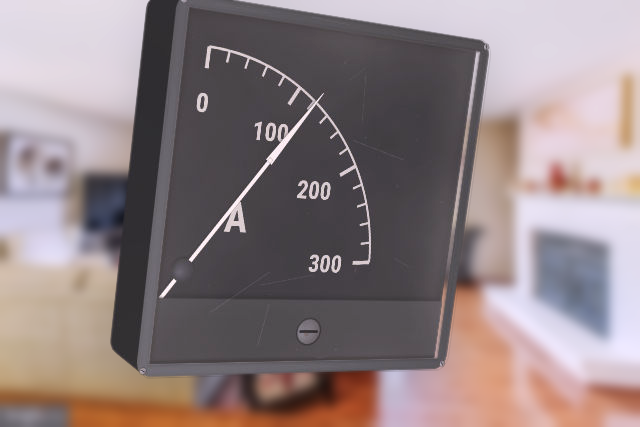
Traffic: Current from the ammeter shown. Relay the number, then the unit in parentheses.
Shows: 120 (A)
